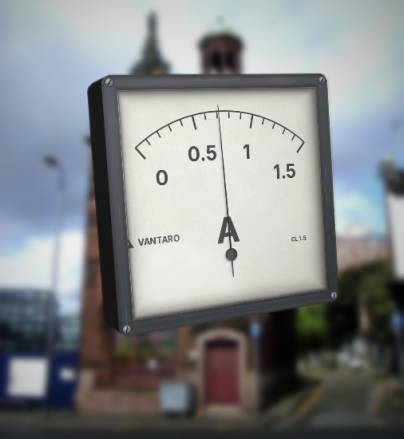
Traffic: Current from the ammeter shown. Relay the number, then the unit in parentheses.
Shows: 0.7 (A)
